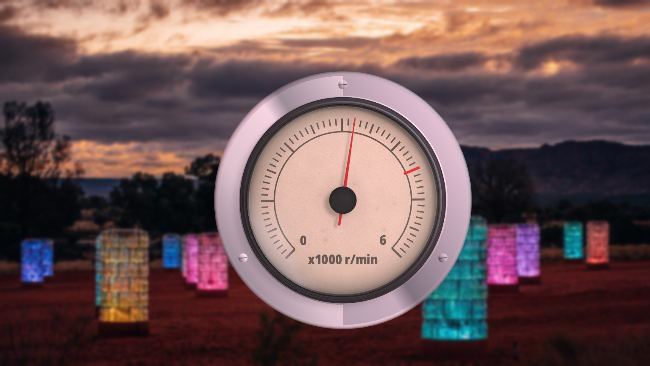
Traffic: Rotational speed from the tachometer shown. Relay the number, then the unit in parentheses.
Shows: 3200 (rpm)
